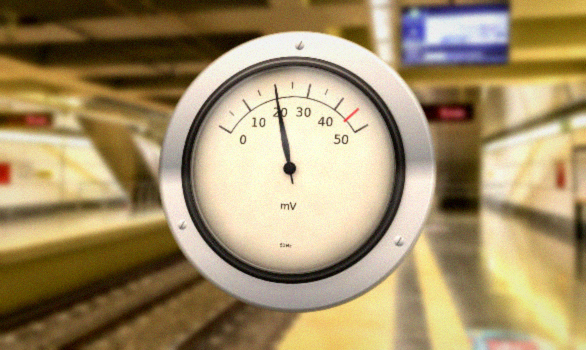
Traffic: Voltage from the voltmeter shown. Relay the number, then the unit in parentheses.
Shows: 20 (mV)
